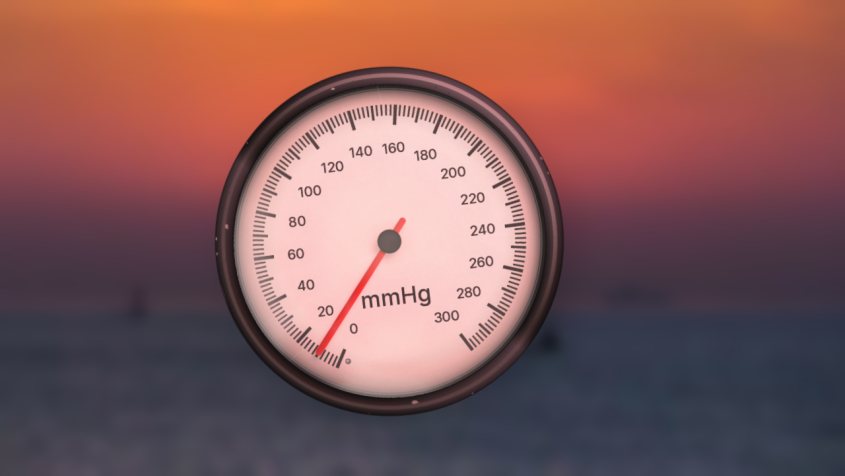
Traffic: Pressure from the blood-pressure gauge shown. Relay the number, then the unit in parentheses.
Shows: 10 (mmHg)
